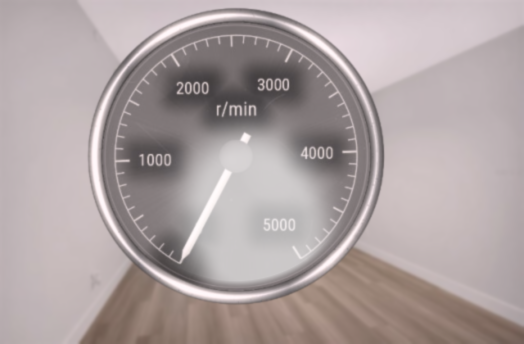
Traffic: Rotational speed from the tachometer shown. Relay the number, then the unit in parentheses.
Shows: 0 (rpm)
